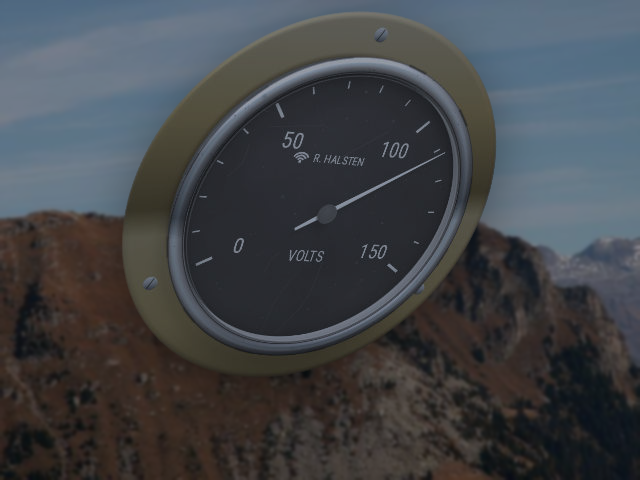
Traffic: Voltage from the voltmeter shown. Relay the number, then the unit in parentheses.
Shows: 110 (V)
